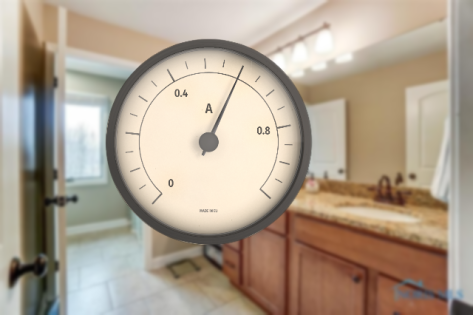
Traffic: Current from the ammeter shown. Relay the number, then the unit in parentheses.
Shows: 0.6 (A)
